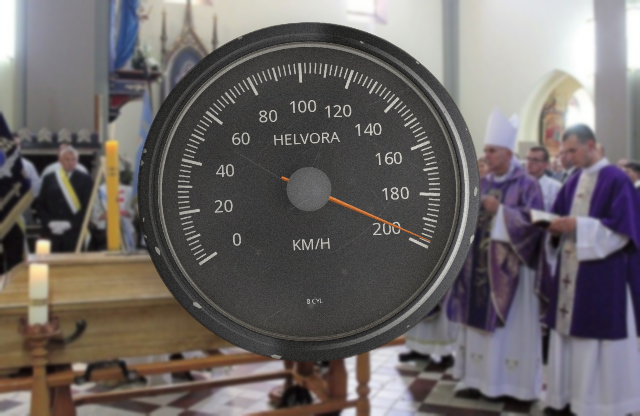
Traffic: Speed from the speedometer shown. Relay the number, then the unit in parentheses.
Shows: 198 (km/h)
